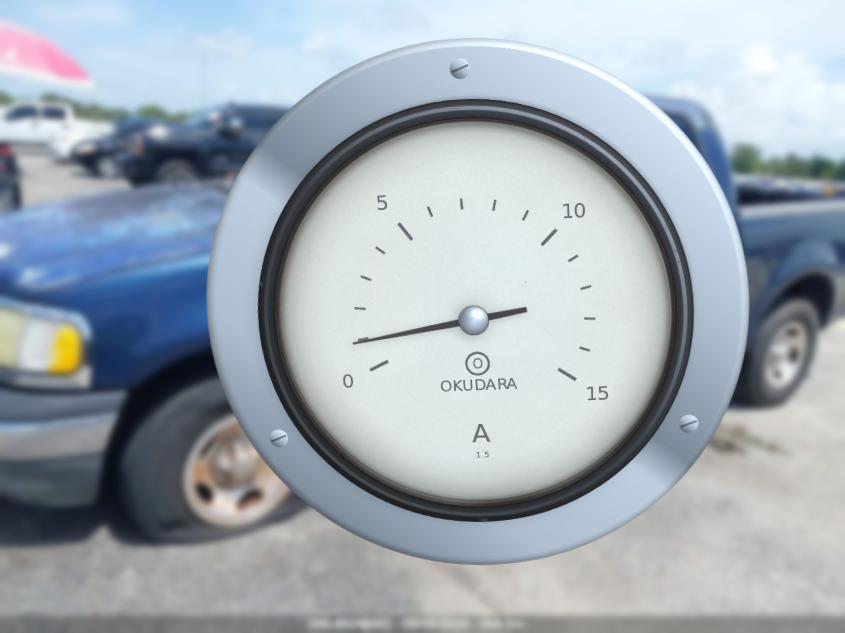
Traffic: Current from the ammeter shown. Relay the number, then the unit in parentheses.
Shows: 1 (A)
